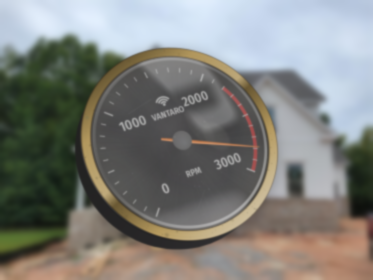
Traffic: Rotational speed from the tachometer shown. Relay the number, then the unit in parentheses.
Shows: 2800 (rpm)
